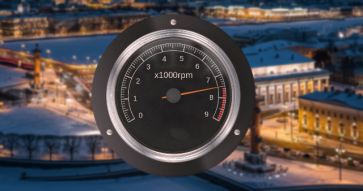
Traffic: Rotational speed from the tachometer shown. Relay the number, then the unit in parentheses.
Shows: 7500 (rpm)
